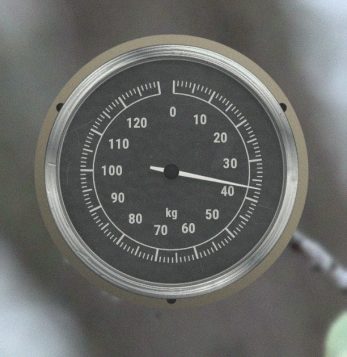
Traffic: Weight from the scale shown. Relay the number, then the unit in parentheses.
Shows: 37 (kg)
